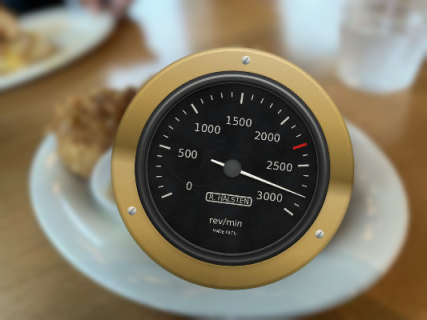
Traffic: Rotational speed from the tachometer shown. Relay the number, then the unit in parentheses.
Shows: 2800 (rpm)
